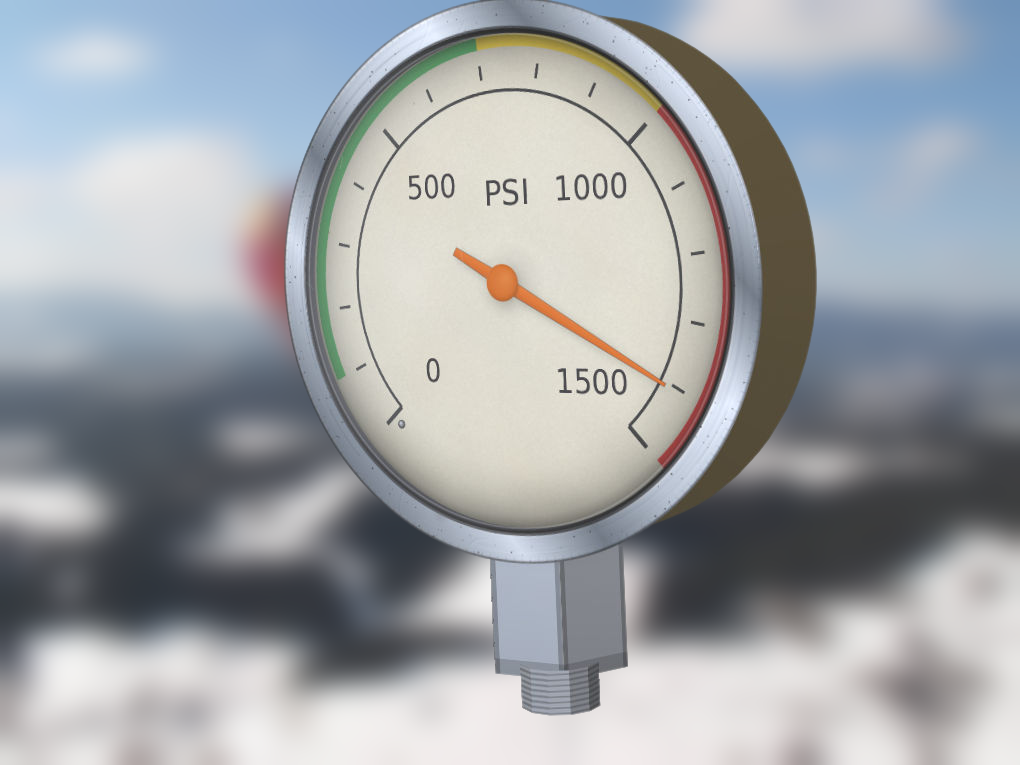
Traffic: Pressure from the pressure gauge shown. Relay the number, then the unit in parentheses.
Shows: 1400 (psi)
